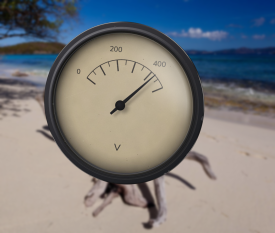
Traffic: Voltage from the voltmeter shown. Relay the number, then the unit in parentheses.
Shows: 425 (V)
